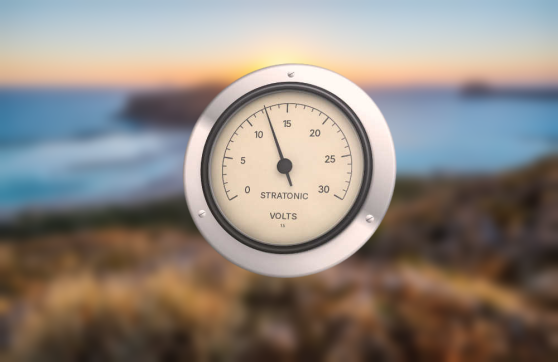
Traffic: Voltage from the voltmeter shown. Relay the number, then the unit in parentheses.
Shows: 12.5 (V)
